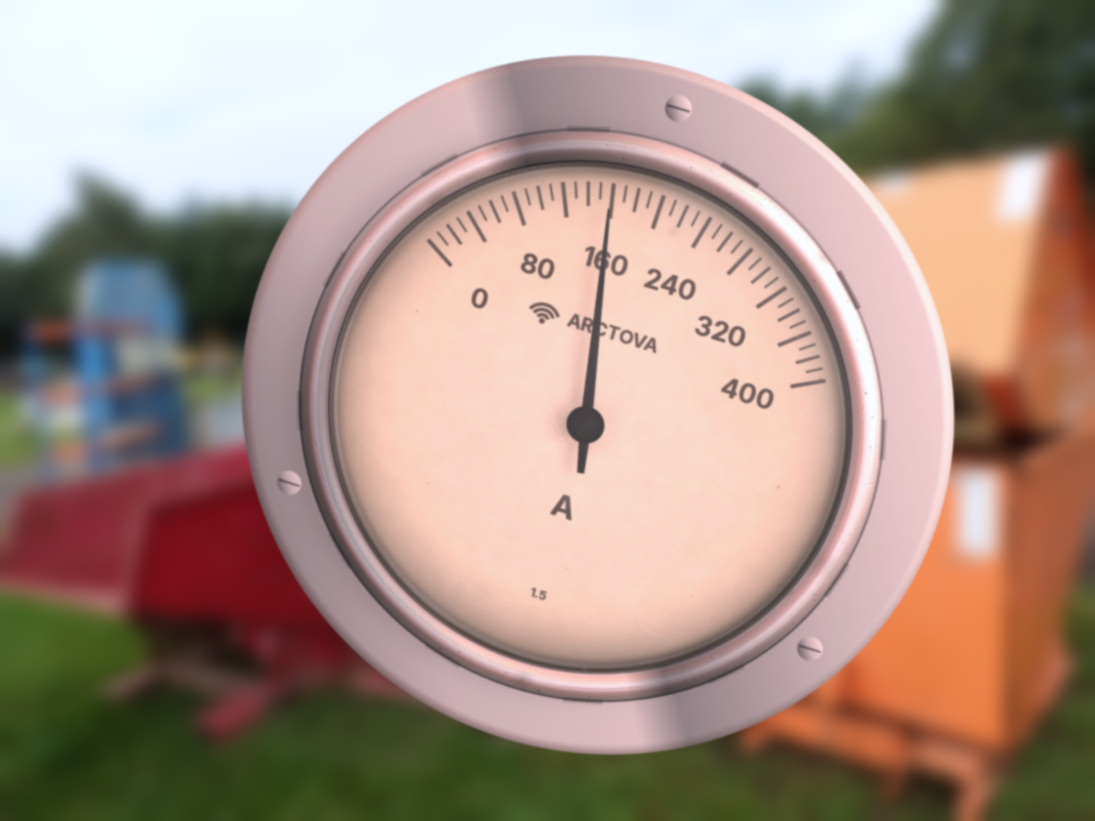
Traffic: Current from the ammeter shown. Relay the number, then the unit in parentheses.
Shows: 160 (A)
